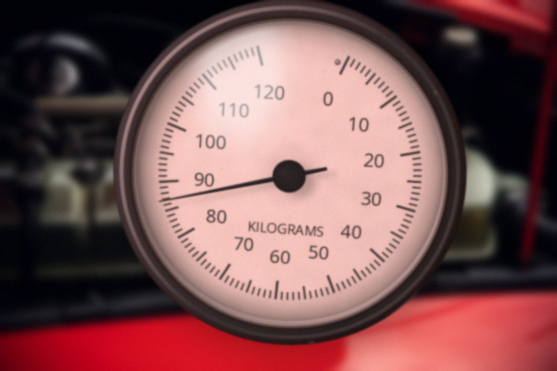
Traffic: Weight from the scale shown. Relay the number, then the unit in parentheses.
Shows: 87 (kg)
